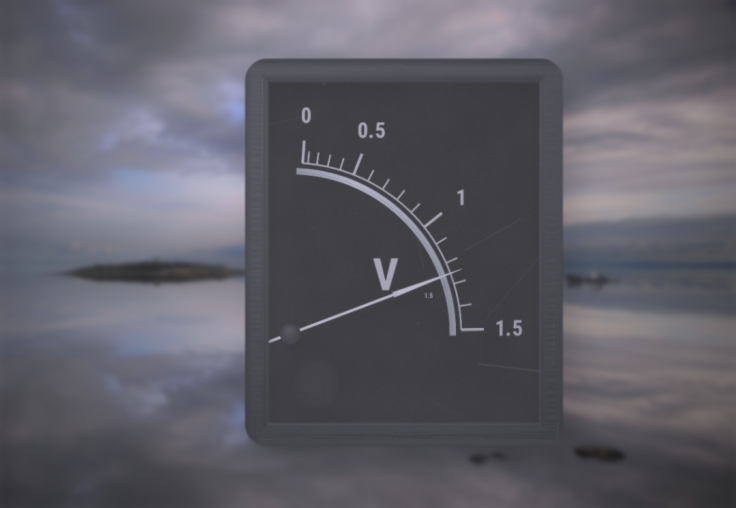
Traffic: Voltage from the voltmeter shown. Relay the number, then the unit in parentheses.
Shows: 1.25 (V)
